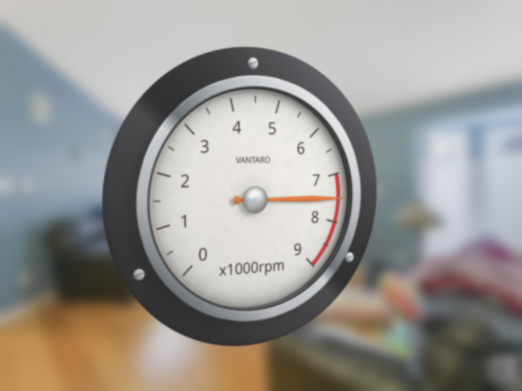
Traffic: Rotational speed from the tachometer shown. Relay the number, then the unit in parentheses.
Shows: 7500 (rpm)
